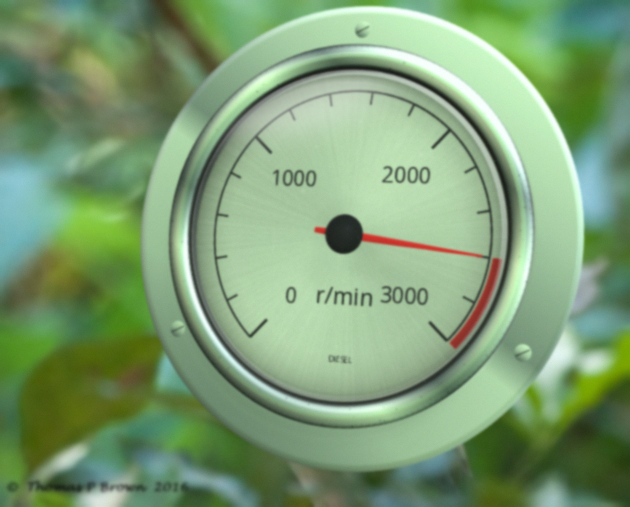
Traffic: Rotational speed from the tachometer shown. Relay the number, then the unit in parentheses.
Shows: 2600 (rpm)
